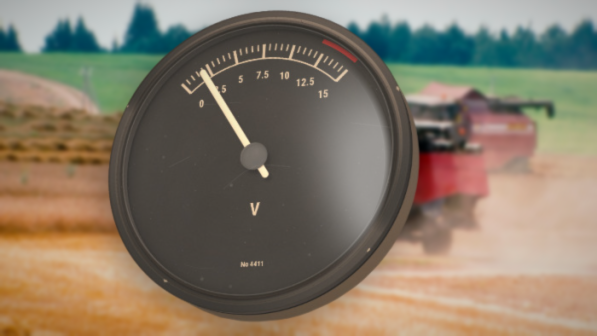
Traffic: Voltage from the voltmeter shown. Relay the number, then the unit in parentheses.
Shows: 2 (V)
